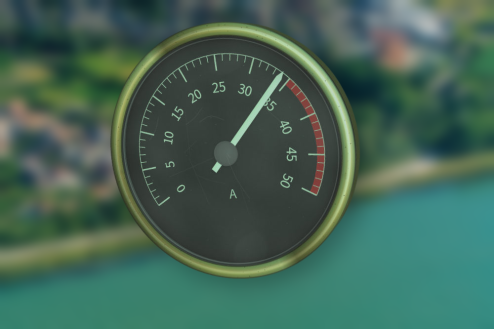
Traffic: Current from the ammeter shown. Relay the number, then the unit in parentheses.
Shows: 34 (A)
